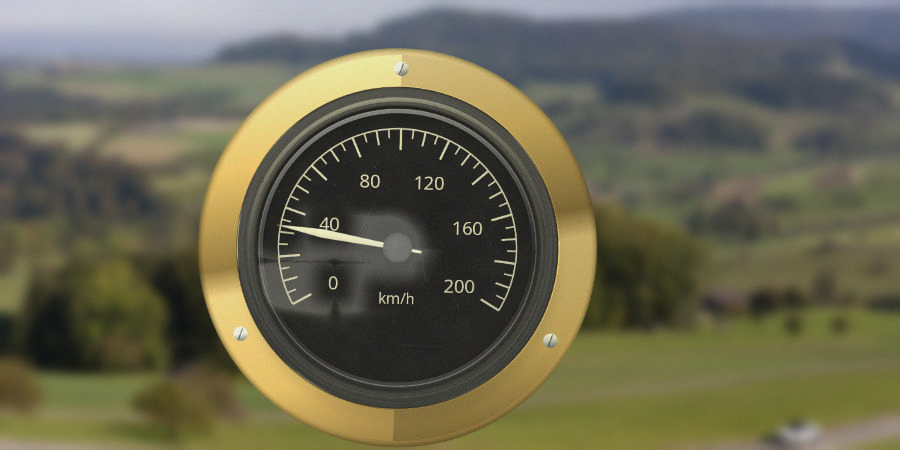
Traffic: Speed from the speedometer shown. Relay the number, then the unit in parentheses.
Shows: 32.5 (km/h)
